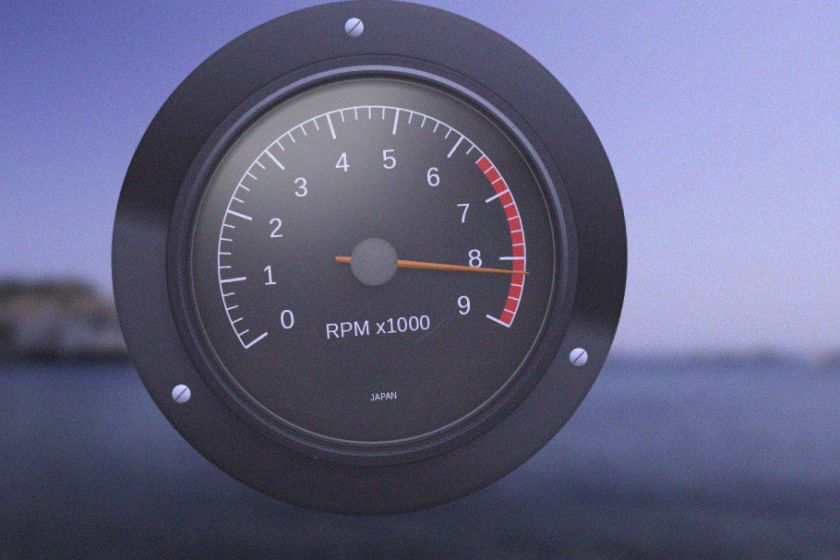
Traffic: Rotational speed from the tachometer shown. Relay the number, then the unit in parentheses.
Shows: 8200 (rpm)
